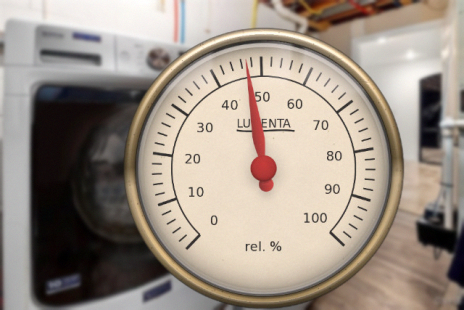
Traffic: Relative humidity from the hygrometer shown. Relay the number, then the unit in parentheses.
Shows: 47 (%)
